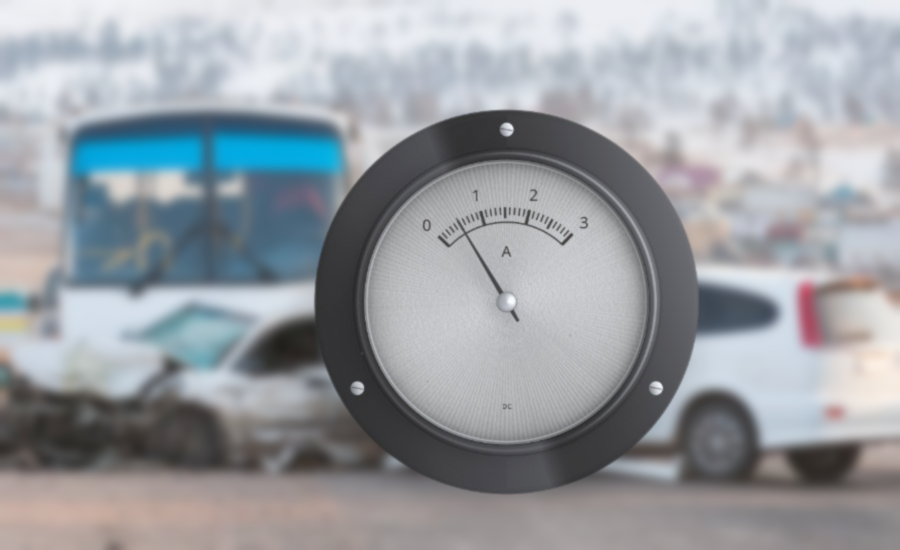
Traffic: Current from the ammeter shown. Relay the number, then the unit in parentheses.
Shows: 0.5 (A)
